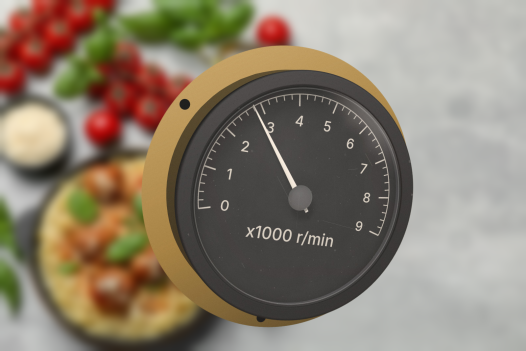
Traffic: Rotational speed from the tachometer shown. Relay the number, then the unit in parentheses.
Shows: 2800 (rpm)
